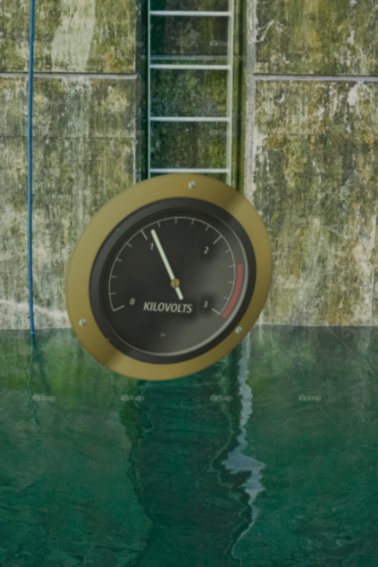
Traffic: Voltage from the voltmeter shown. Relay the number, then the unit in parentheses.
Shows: 1.1 (kV)
